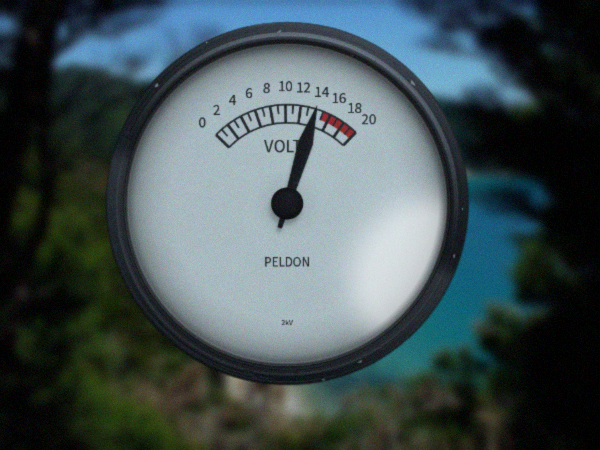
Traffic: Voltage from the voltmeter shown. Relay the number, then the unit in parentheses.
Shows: 14 (V)
